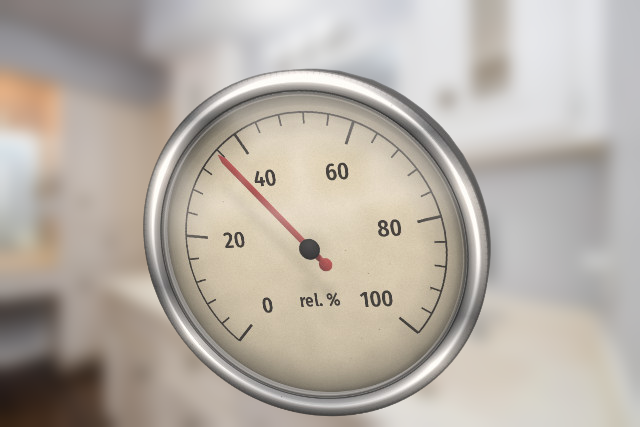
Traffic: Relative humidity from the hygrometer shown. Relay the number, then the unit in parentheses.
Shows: 36 (%)
